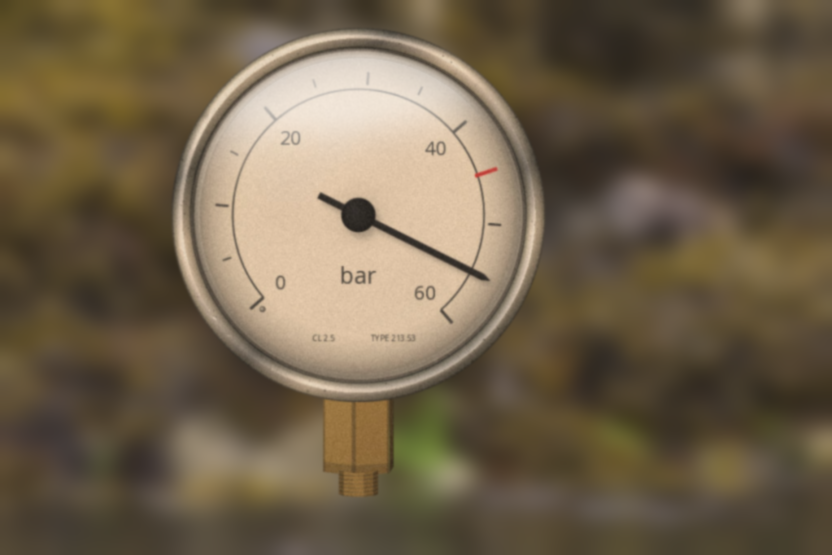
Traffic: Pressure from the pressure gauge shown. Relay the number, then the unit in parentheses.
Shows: 55 (bar)
